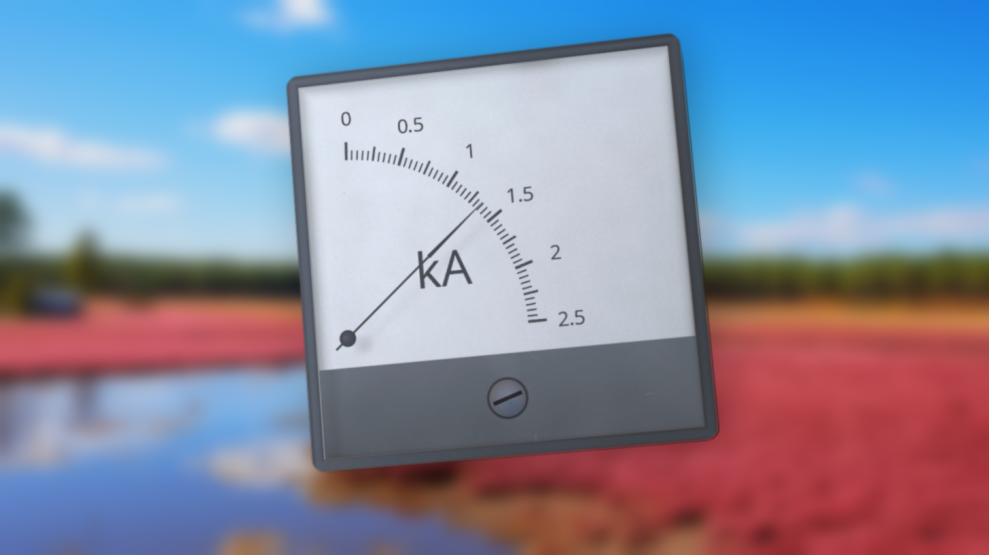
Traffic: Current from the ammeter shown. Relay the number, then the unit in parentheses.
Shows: 1.35 (kA)
